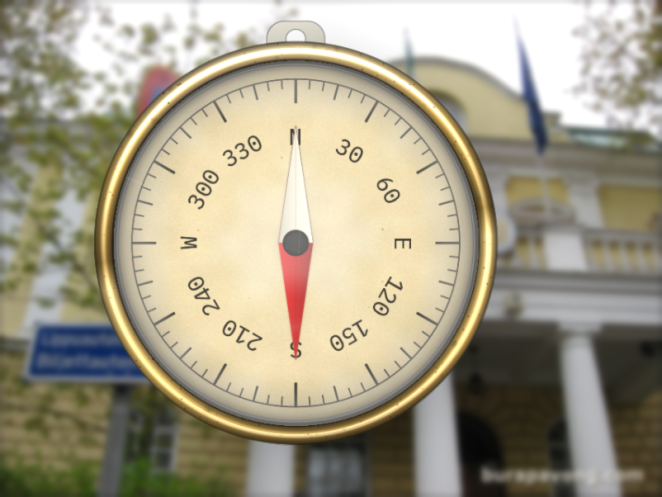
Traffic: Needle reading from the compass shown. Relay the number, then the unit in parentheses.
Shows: 180 (°)
